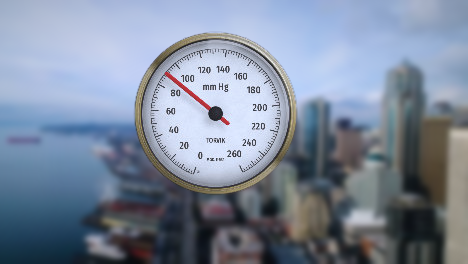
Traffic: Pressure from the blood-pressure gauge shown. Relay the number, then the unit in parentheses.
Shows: 90 (mmHg)
